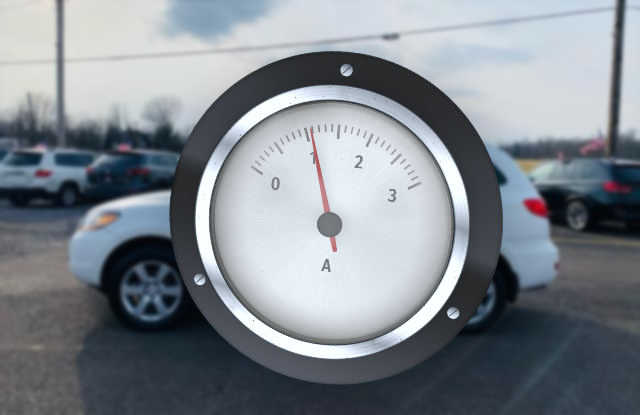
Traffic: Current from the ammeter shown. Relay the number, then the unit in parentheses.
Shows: 1.1 (A)
